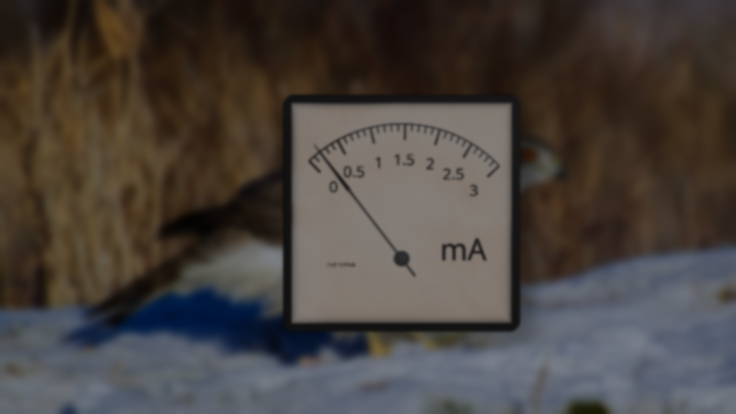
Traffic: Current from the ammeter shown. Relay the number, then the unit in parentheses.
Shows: 0.2 (mA)
